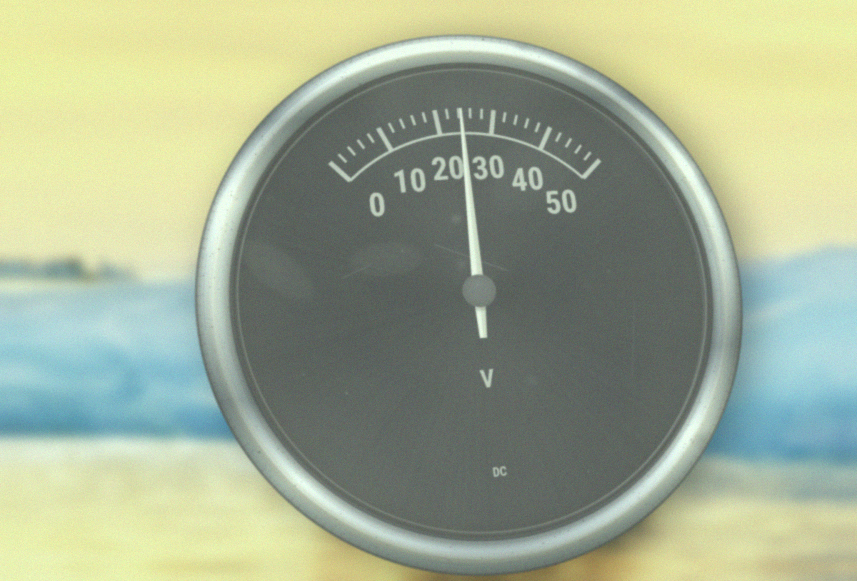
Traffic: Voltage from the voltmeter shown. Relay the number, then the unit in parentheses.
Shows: 24 (V)
